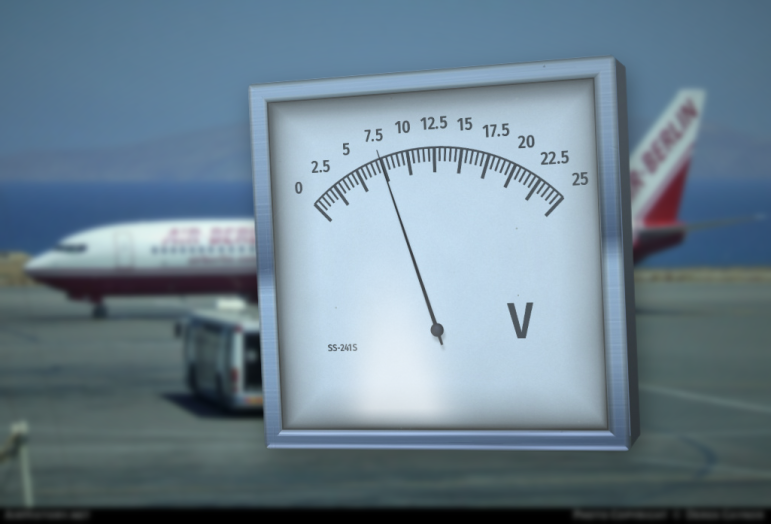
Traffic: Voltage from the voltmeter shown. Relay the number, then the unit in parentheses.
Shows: 7.5 (V)
